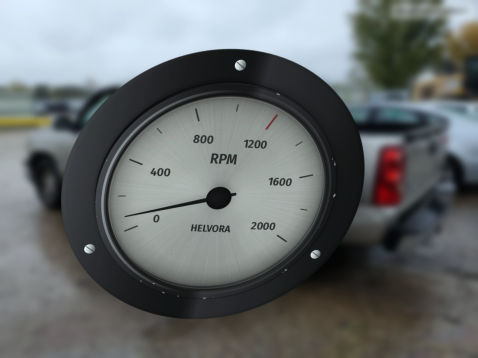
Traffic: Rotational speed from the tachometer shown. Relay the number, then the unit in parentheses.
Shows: 100 (rpm)
